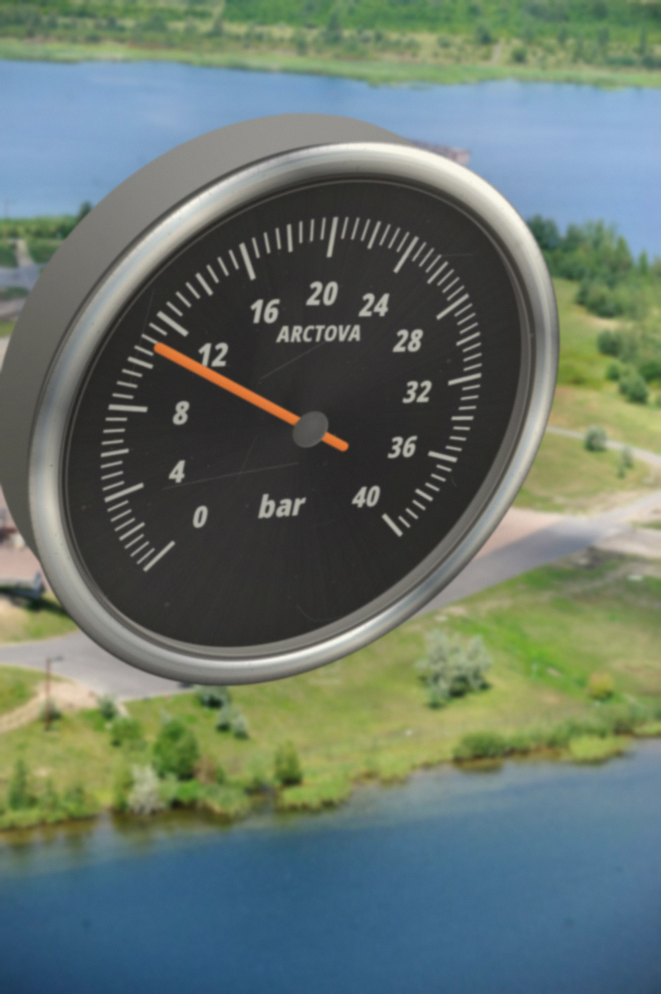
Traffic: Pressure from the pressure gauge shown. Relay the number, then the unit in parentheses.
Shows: 11 (bar)
